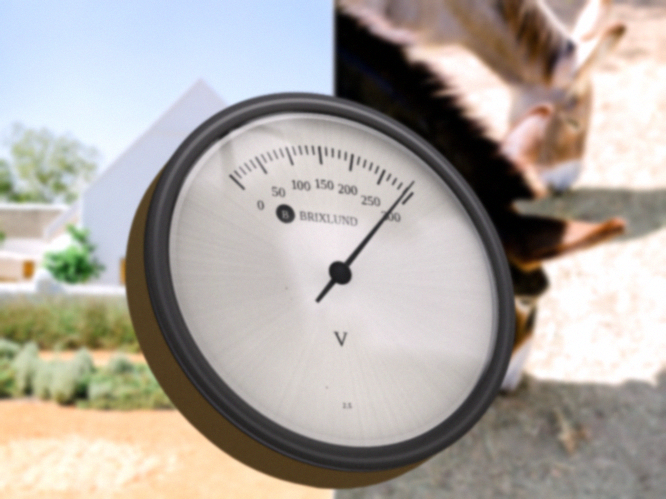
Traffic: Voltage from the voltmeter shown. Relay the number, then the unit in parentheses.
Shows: 290 (V)
